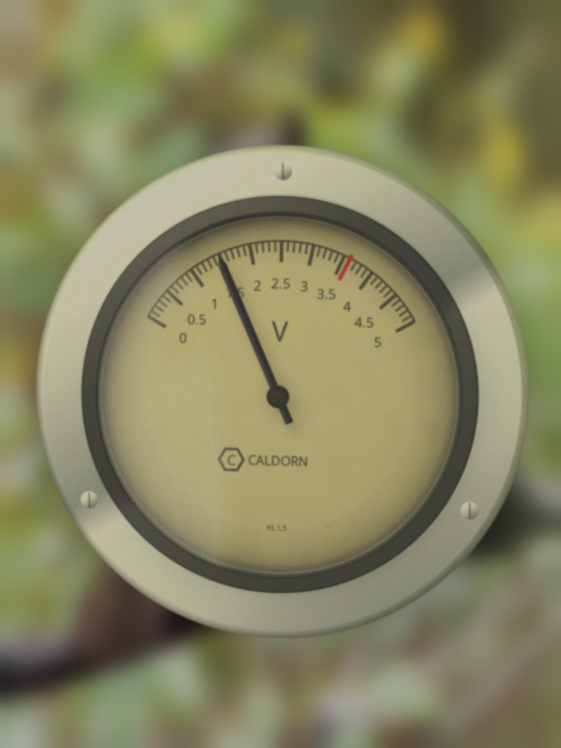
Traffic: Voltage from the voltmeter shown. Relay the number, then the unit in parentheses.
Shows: 1.5 (V)
